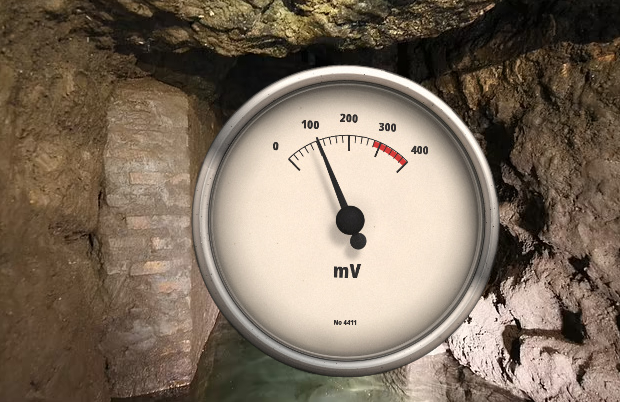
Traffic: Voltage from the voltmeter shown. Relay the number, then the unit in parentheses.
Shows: 100 (mV)
